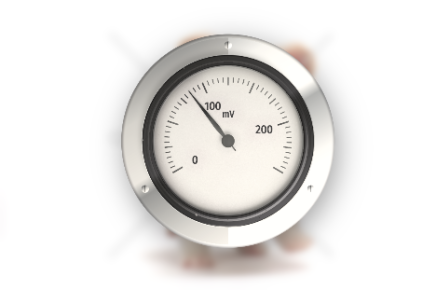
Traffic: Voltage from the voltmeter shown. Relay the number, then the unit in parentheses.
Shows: 85 (mV)
